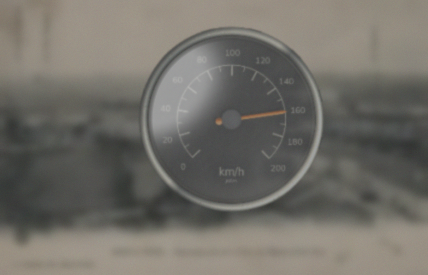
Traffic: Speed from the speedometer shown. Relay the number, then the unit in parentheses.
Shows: 160 (km/h)
